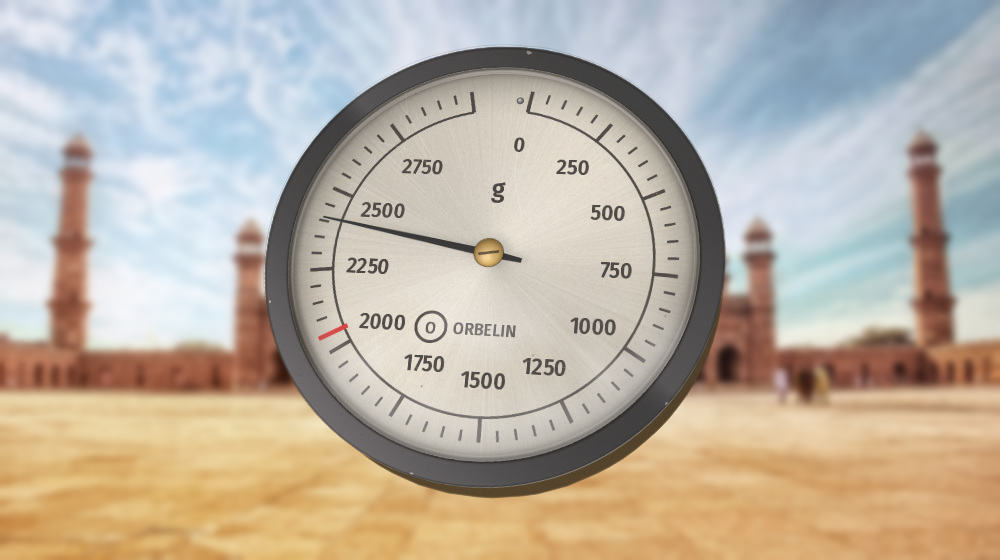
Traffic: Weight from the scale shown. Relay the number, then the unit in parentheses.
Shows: 2400 (g)
